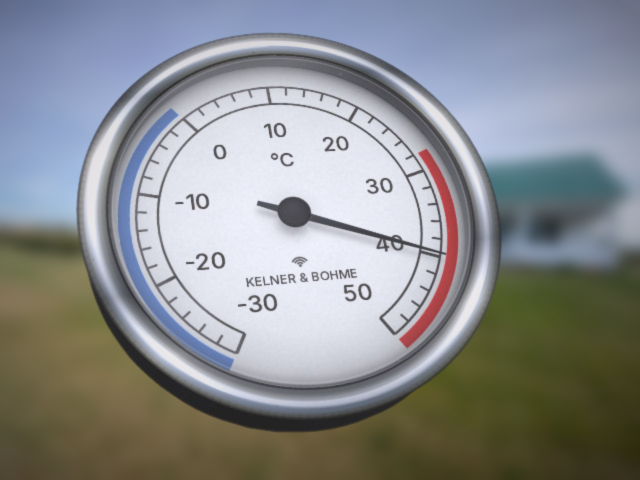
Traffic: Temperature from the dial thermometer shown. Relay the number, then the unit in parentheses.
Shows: 40 (°C)
